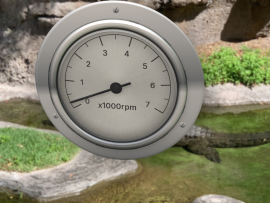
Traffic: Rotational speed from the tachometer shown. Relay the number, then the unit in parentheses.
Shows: 250 (rpm)
